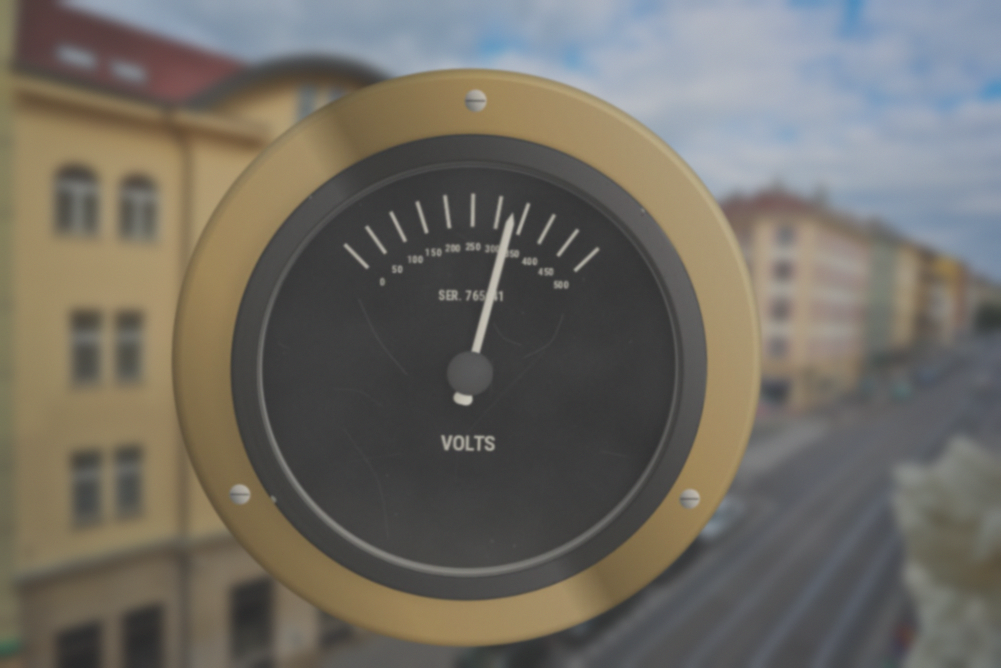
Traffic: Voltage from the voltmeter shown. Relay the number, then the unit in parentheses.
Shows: 325 (V)
